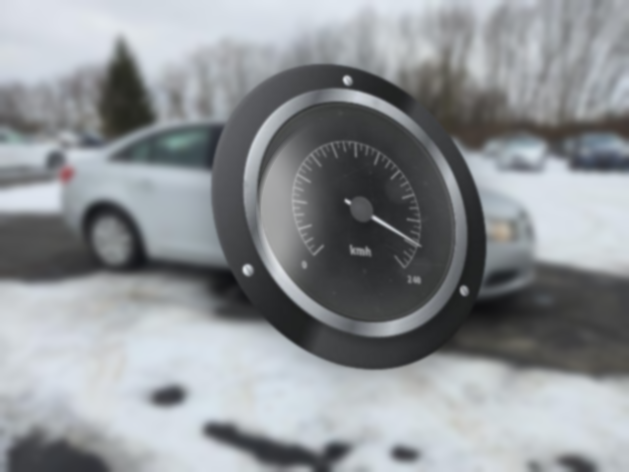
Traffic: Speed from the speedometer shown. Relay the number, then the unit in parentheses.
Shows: 220 (km/h)
